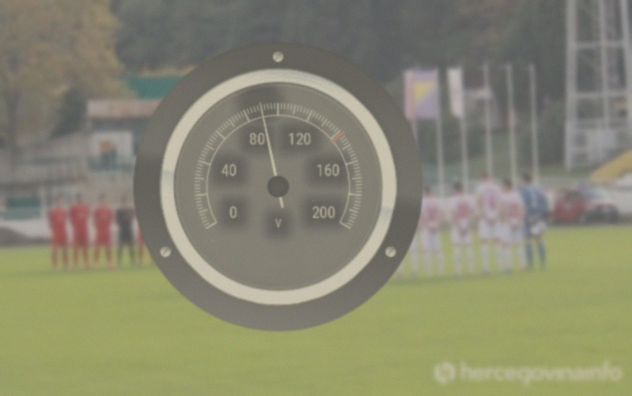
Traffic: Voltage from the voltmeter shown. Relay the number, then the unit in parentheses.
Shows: 90 (V)
